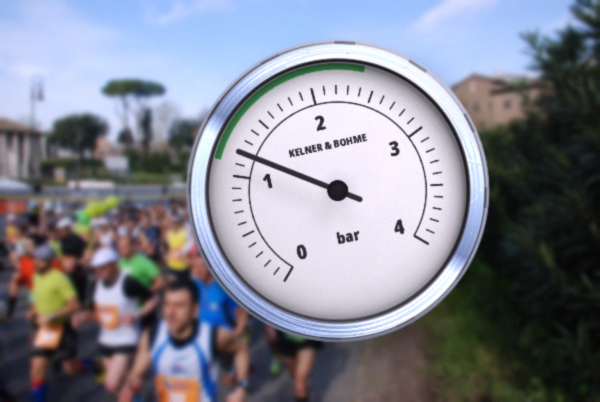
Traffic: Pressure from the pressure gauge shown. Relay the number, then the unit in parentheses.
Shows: 1.2 (bar)
